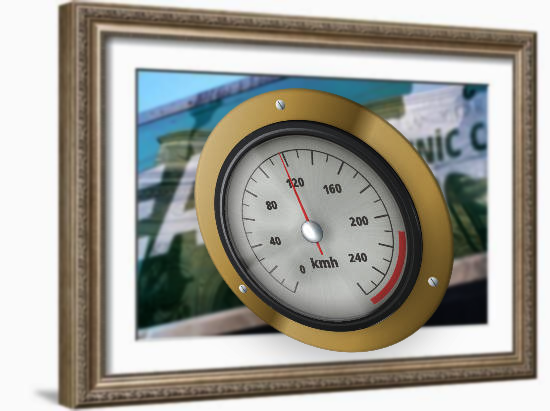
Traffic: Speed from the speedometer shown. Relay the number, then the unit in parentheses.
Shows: 120 (km/h)
